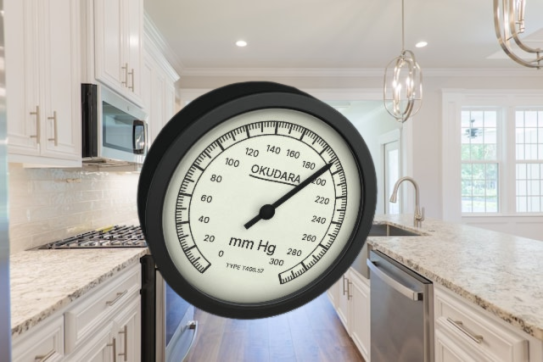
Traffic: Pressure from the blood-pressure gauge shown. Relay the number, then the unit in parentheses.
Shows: 190 (mmHg)
